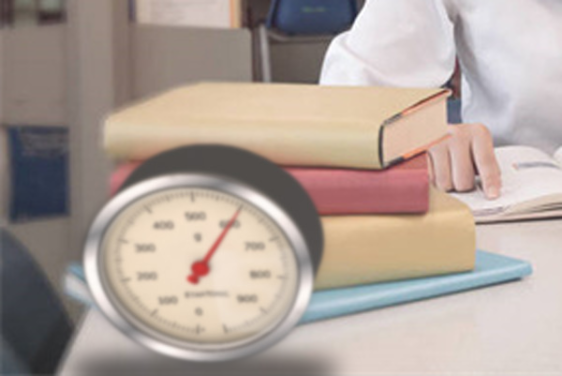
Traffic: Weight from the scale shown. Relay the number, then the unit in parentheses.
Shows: 600 (g)
